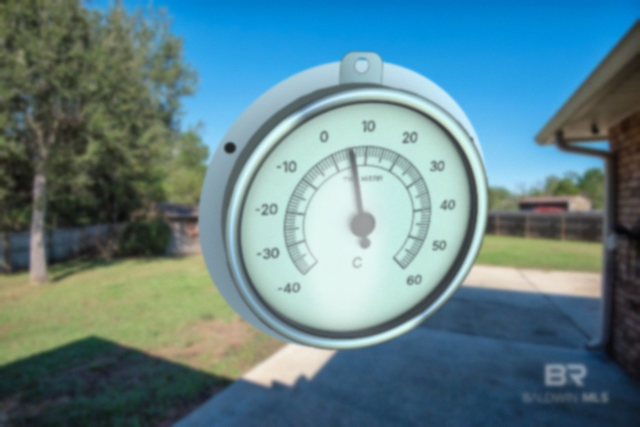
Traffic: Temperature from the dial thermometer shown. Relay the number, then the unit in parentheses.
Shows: 5 (°C)
